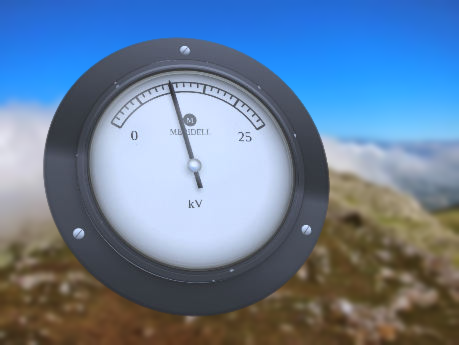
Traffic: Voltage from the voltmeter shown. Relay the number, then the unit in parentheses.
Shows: 10 (kV)
